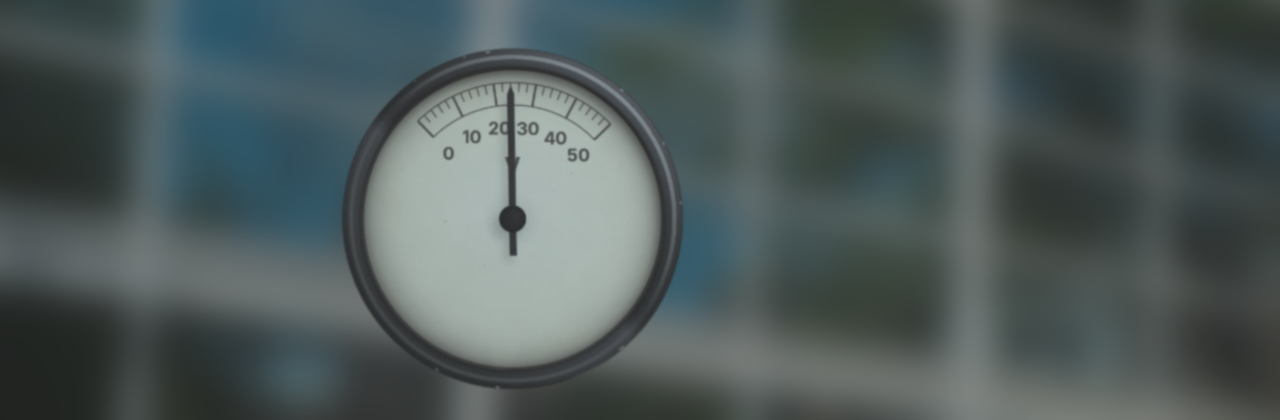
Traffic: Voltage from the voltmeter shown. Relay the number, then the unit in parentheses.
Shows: 24 (V)
